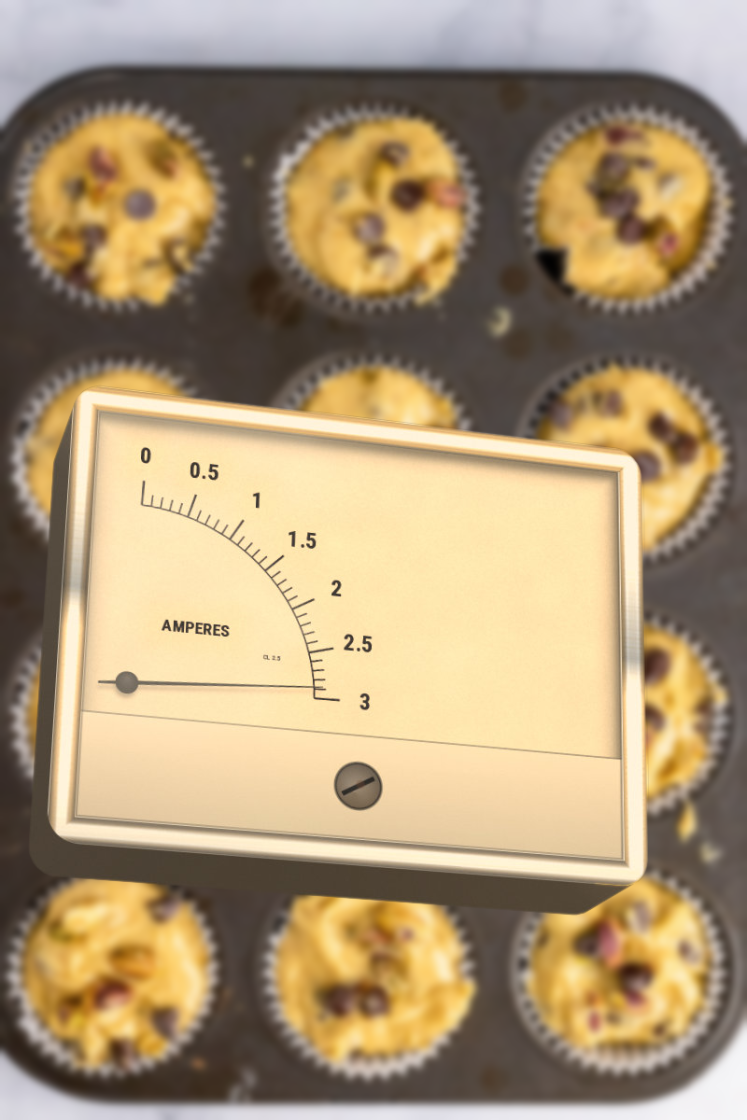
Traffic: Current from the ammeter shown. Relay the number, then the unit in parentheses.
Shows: 2.9 (A)
